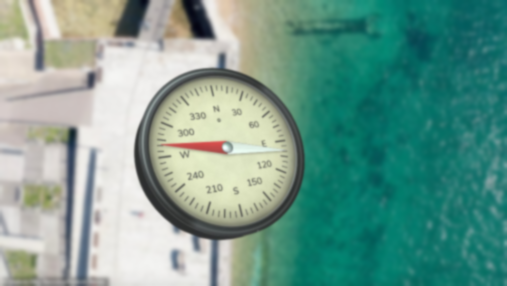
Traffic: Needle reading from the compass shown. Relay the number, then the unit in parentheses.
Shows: 280 (°)
